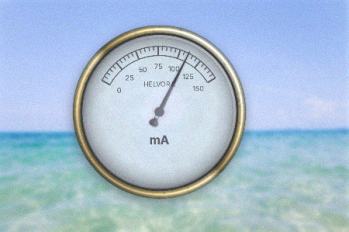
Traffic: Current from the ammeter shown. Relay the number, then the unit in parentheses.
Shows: 110 (mA)
